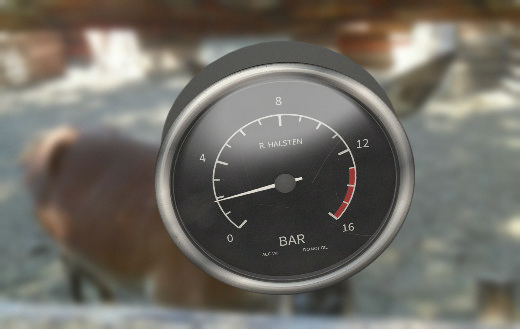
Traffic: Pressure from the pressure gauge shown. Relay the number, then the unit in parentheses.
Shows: 2 (bar)
